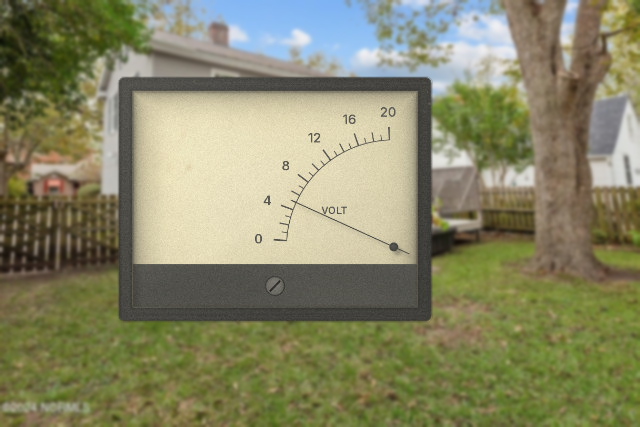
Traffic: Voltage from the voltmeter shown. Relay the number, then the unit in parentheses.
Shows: 5 (V)
